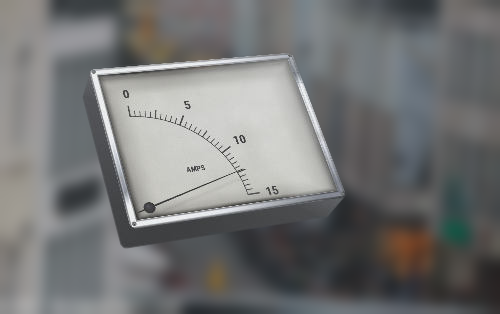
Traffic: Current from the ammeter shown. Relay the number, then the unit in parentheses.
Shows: 12.5 (A)
